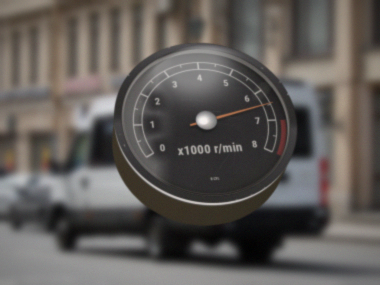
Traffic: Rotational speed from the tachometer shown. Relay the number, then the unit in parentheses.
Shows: 6500 (rpm)
